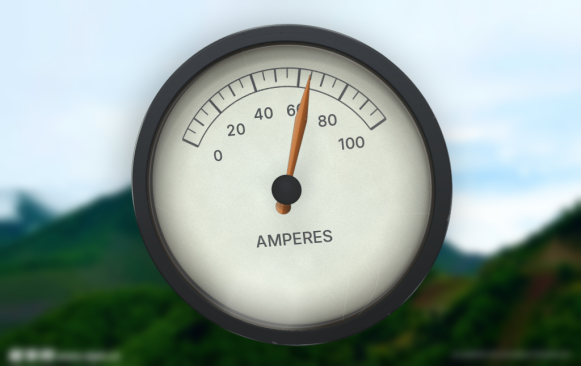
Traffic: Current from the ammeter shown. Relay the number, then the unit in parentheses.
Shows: 65 (A)
